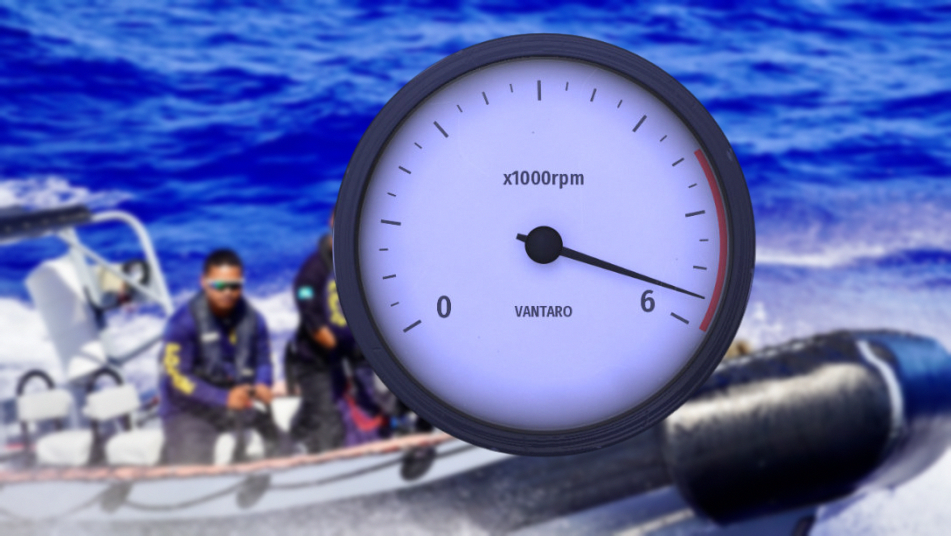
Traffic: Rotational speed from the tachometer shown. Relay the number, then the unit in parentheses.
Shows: 5750 (rpm)
